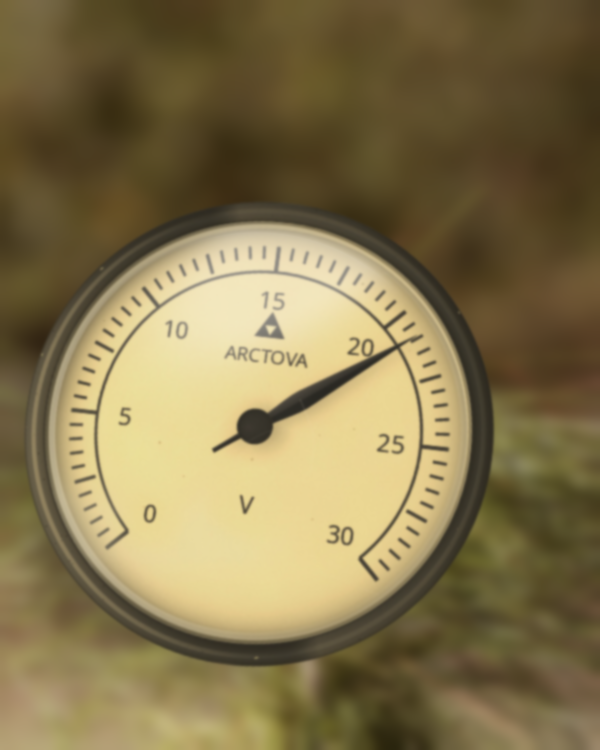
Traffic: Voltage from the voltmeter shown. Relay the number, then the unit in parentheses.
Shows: 21 (V)
